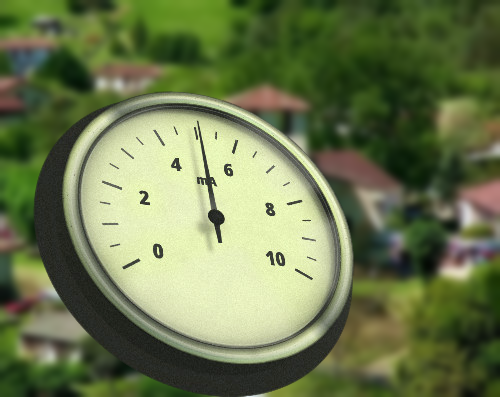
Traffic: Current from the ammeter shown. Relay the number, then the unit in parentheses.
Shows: 5 (mA)
